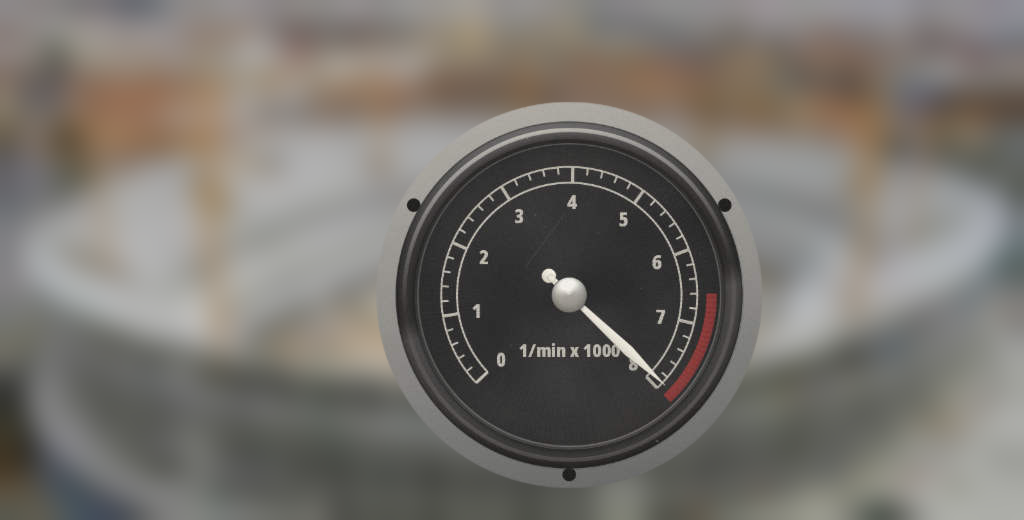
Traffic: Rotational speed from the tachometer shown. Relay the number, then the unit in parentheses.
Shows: 7900 (rpm)
